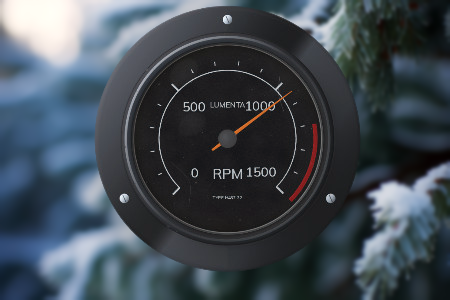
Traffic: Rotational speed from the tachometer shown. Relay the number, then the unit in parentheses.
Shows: 1050 (rpm)
